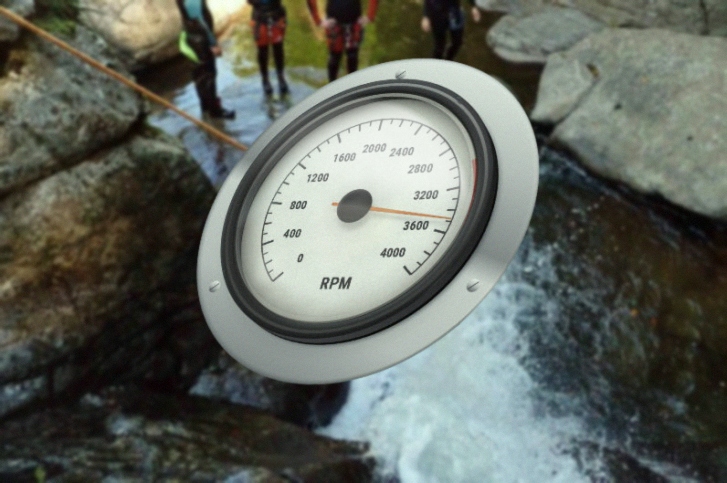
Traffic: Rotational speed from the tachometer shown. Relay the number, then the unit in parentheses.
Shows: 3500 (rpm)
